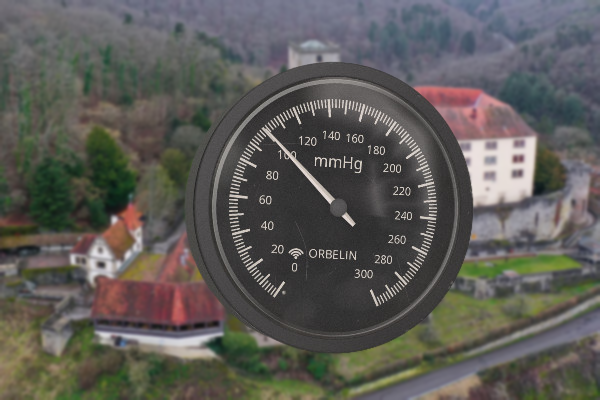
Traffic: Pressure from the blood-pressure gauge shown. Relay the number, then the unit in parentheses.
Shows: 100 (mmHg)
